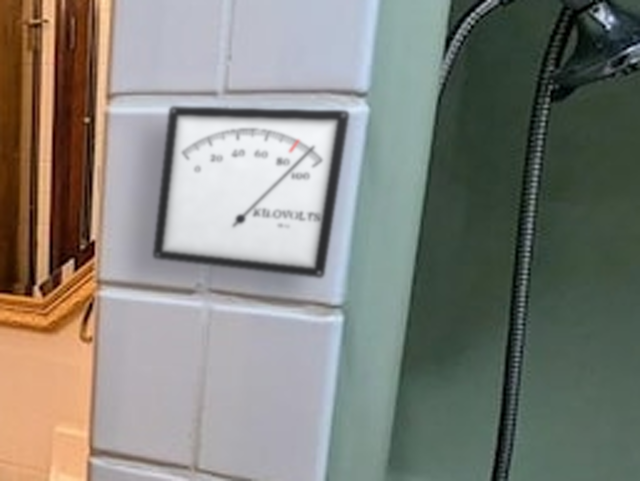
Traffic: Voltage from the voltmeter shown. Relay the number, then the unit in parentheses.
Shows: 90 (kV)
